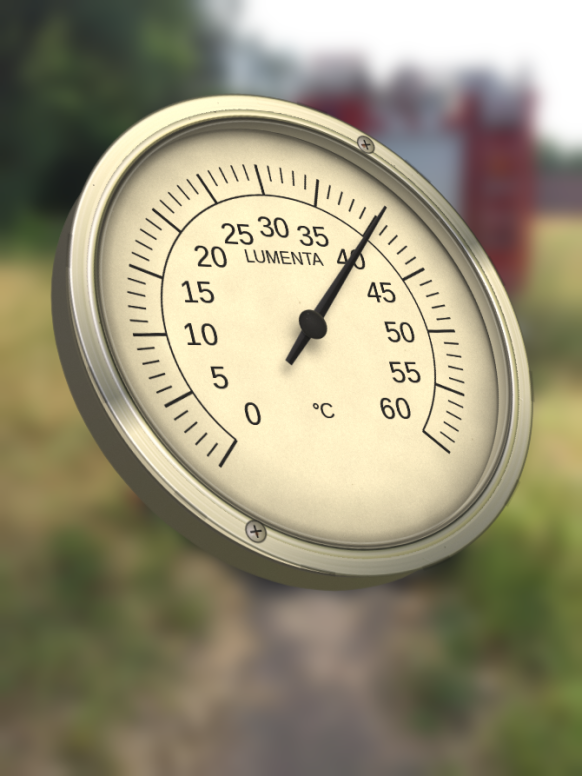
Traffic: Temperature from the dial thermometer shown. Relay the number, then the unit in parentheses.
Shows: 40 (°C)
